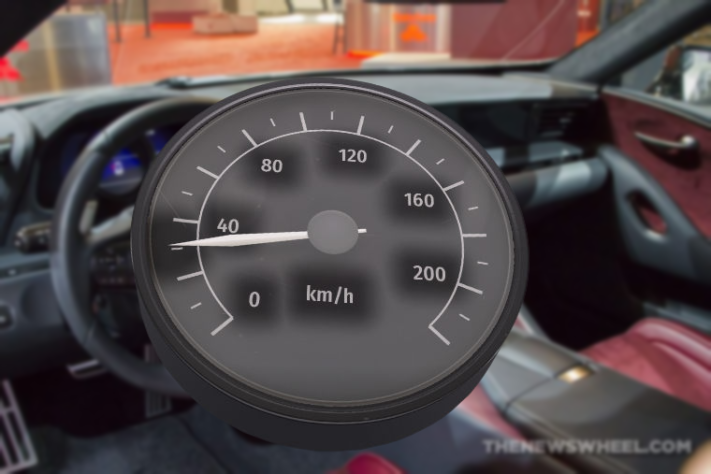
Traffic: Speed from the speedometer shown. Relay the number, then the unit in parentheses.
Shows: 30 (km/h)
